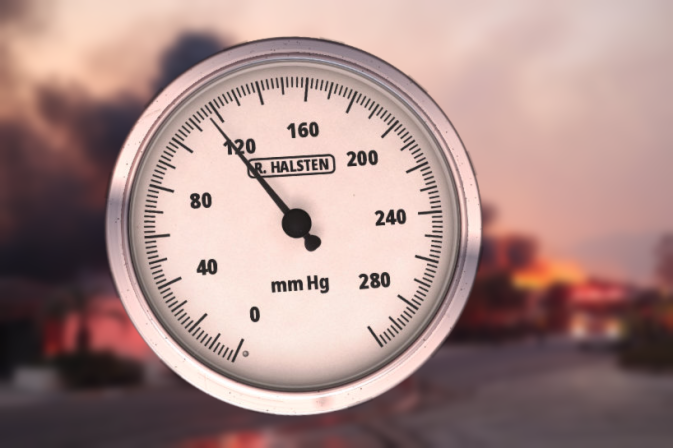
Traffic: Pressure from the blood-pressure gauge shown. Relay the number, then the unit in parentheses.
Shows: 116 (mmHg)
